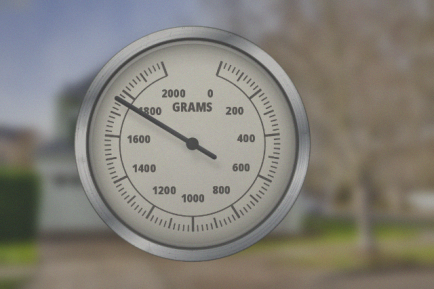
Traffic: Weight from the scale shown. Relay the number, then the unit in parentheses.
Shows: 1760 (g)
